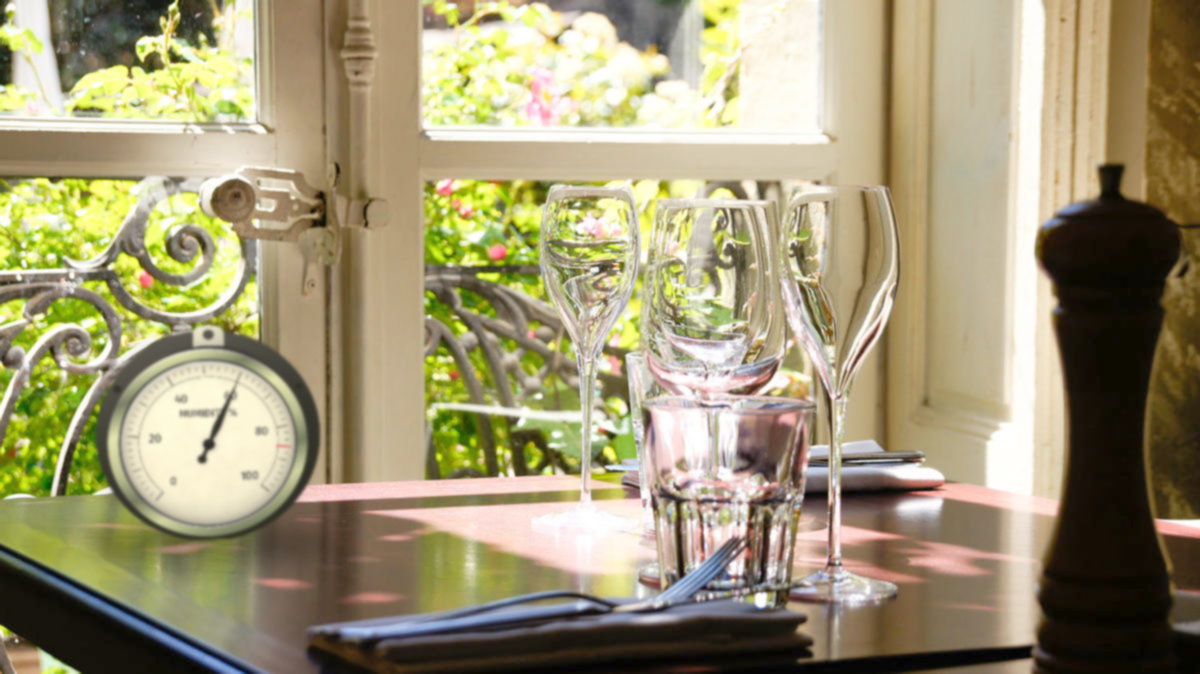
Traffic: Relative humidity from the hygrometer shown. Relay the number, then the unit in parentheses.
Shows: 60 (%)
